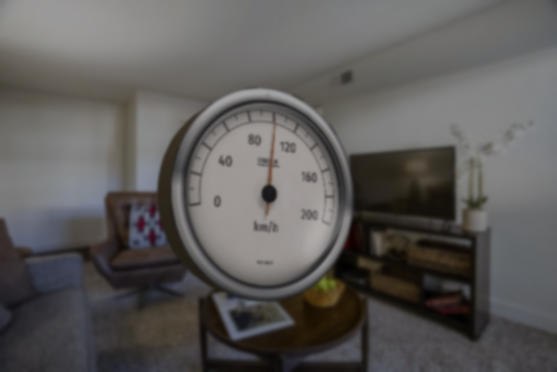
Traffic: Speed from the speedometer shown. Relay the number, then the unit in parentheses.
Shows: 100 (km/h)
